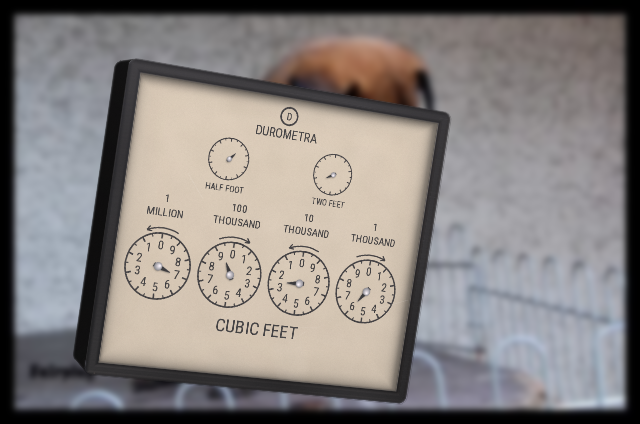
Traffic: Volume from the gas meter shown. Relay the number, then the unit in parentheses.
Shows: 692600 (ft³)
